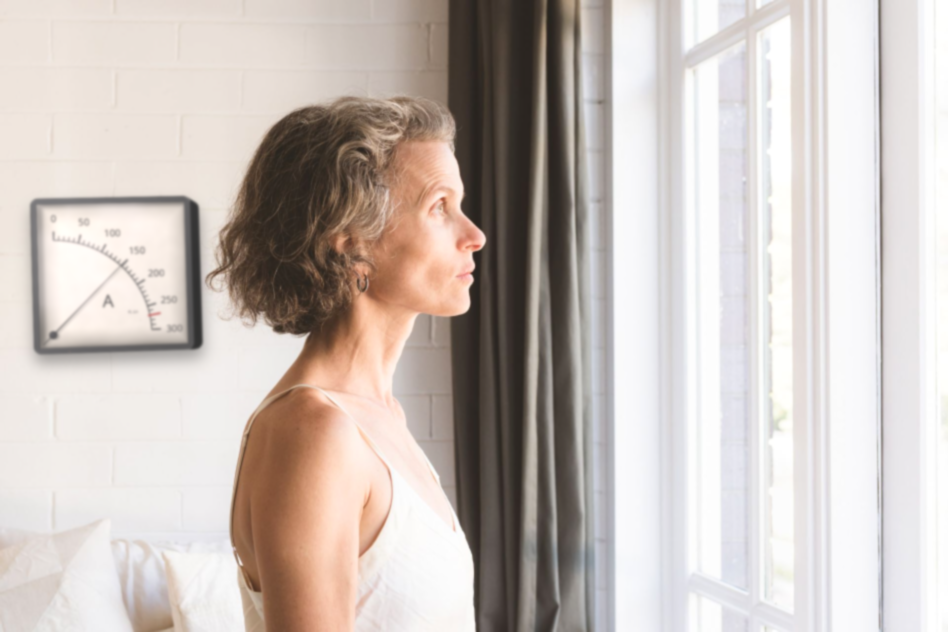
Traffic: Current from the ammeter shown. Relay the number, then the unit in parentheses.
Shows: 150 (A)
